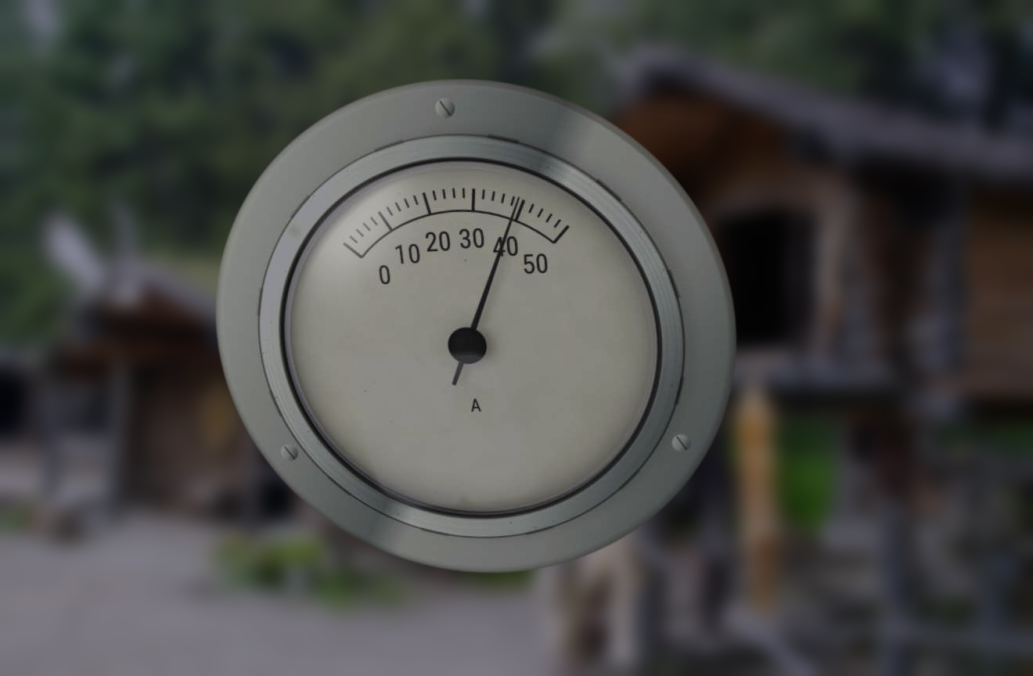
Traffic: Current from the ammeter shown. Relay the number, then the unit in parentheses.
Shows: 39 (A)
